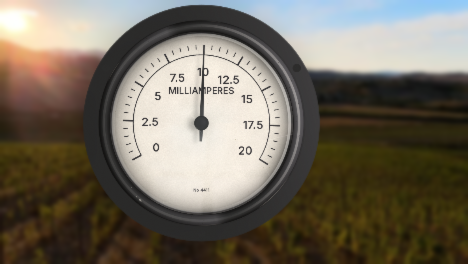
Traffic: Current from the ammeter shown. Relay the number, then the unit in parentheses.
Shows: 10 (mA)
